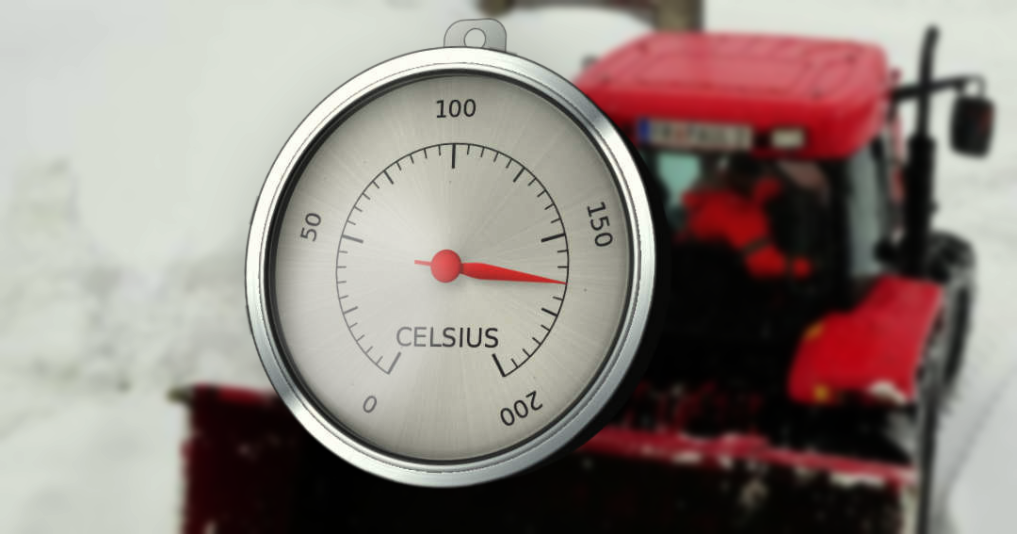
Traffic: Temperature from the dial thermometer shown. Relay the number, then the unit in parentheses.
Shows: 165 (°C)
